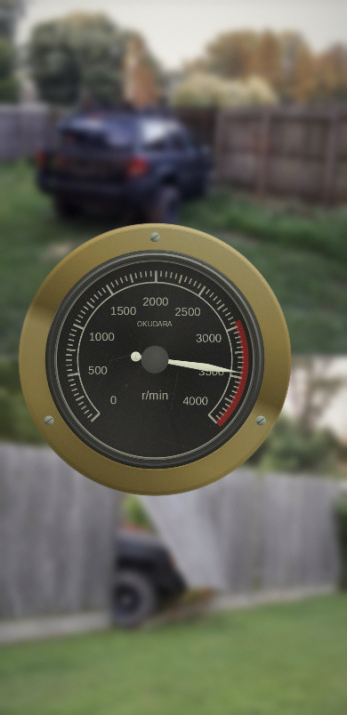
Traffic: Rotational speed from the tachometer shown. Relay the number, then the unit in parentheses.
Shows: 3450 (rpm)
